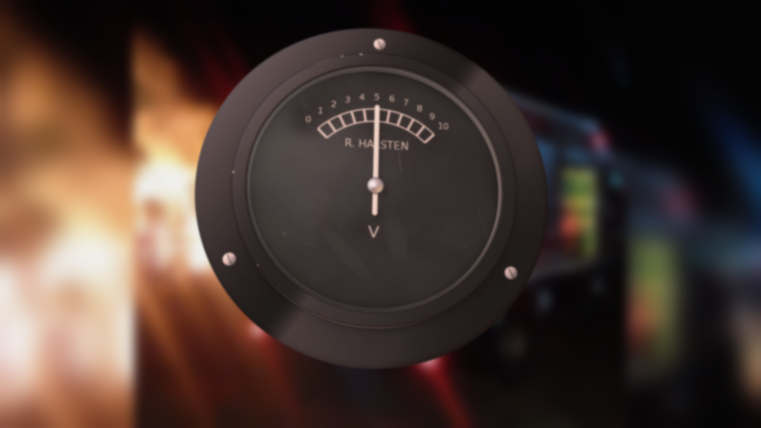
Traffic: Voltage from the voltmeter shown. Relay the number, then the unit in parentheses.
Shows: 5 (V)
